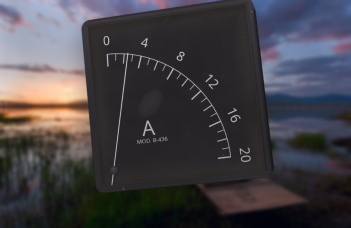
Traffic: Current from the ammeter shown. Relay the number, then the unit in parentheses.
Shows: 2.5 (A)
